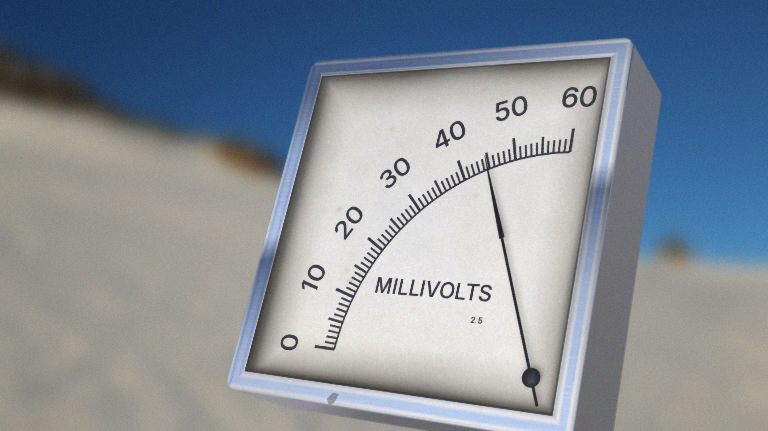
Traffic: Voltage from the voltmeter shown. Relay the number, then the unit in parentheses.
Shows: 45 (mV)
